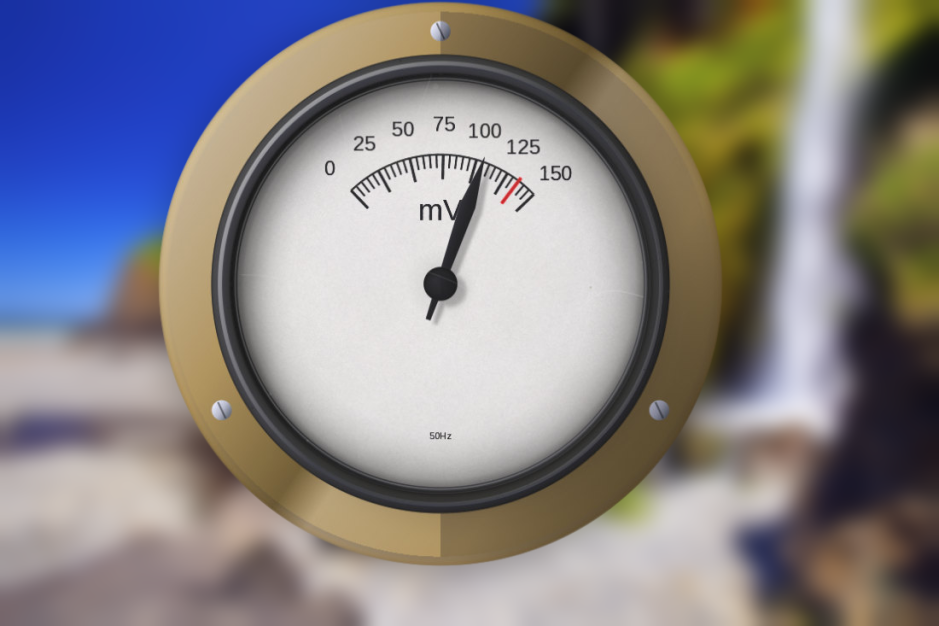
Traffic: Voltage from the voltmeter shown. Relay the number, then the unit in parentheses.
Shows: 105 (mV)
